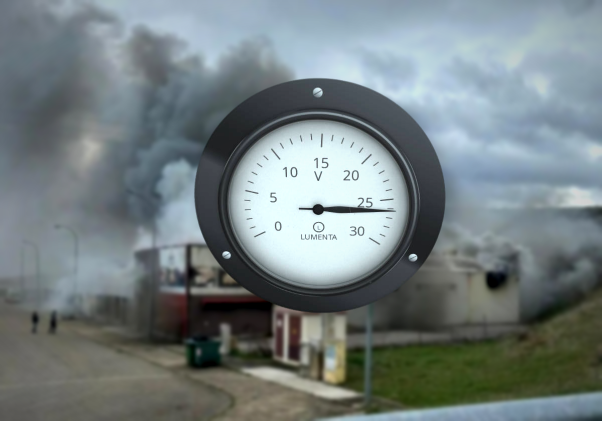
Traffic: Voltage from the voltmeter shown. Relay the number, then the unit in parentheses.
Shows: 26 (V)
